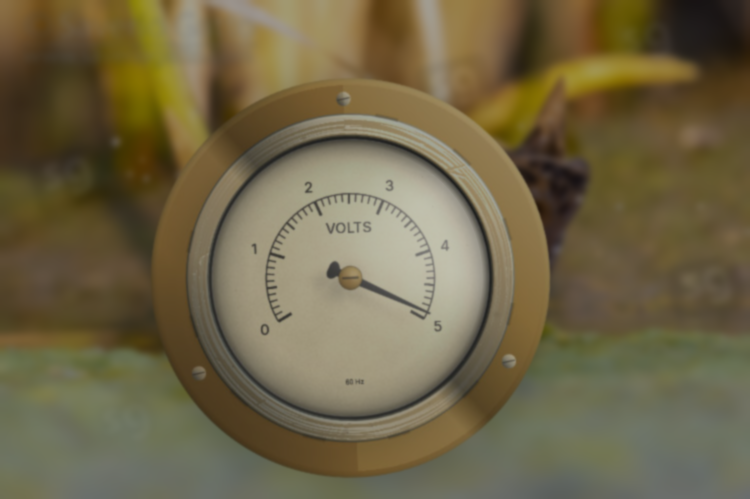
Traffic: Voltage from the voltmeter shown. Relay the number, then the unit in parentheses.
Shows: 4.9 (V)
